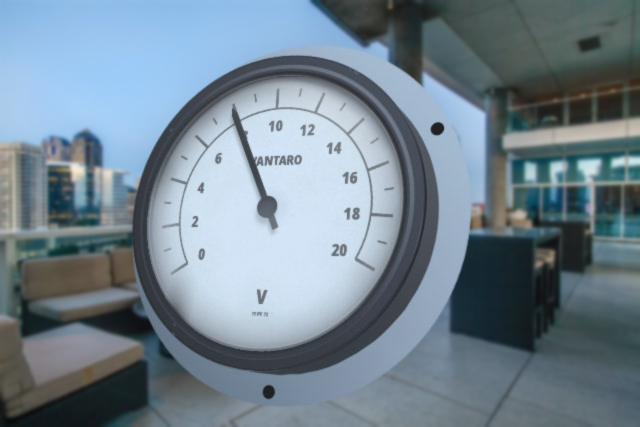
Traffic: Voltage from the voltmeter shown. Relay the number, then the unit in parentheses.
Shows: 8 (V)
